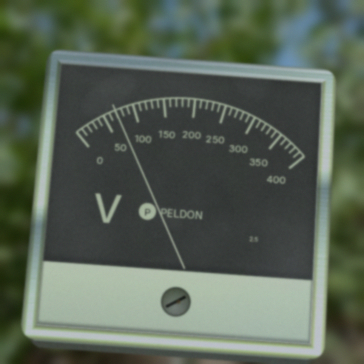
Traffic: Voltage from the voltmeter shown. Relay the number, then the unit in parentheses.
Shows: 70 (V)
